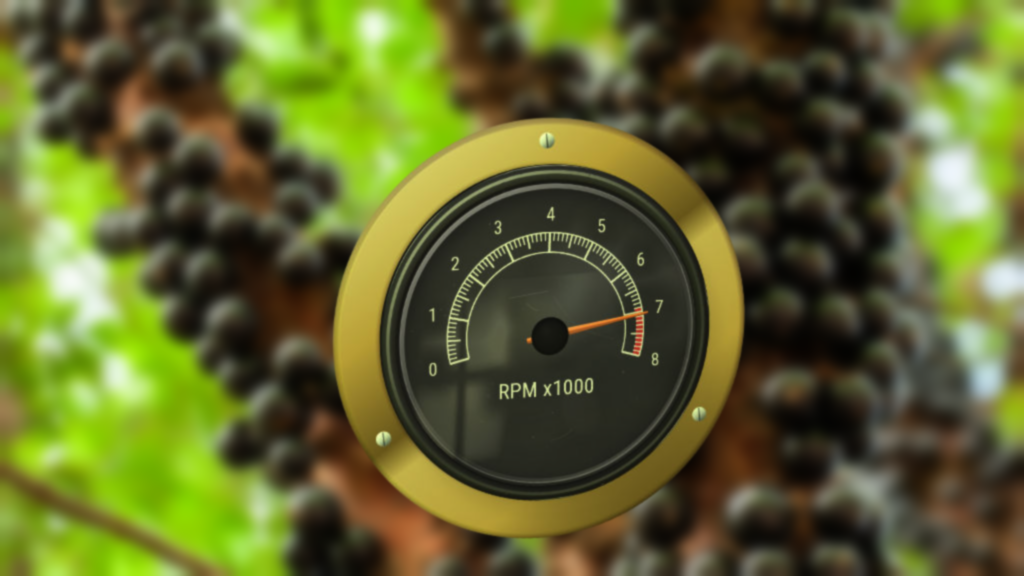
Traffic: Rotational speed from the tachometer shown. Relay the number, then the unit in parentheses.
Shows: 7000 (rpm)
